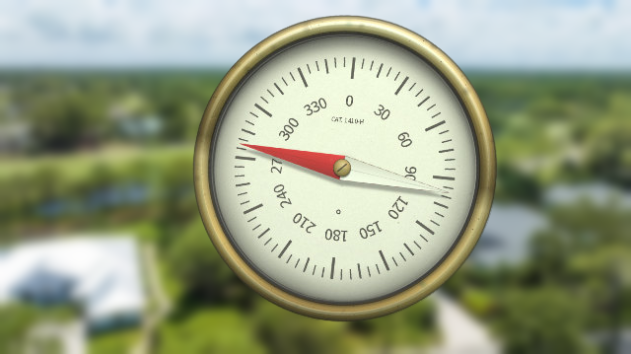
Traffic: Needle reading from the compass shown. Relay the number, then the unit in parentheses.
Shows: 277.5 (°)
